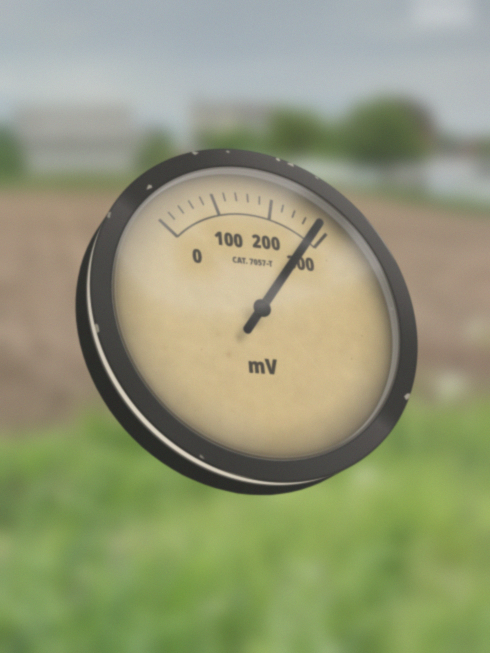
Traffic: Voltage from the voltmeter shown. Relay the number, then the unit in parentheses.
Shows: 280 (mV)
